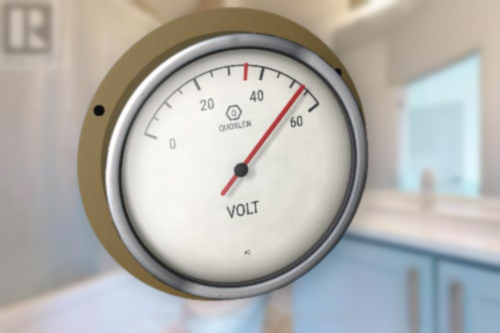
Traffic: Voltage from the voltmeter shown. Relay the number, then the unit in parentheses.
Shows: 52.5 (V)
